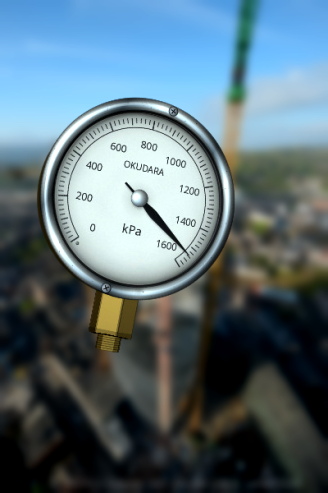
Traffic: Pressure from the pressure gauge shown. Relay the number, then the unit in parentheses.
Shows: 1540 (kPa)
